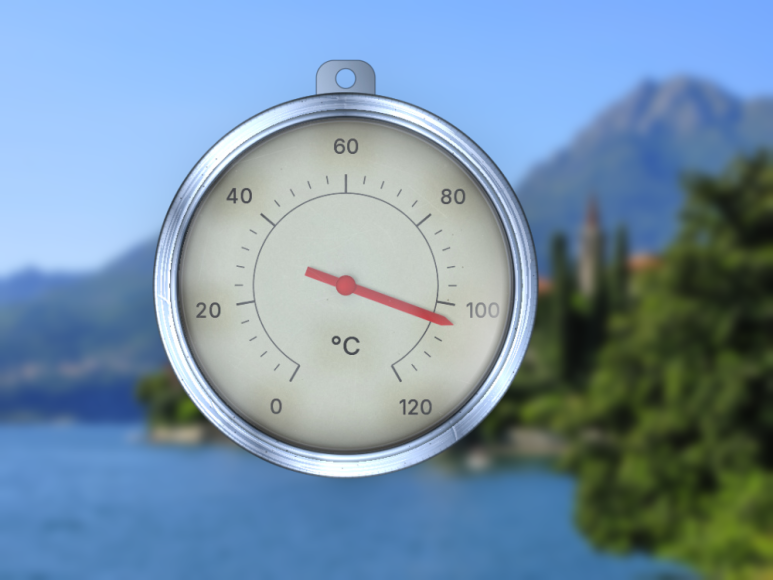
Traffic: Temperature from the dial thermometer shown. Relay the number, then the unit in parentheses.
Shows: 104 (°C)
